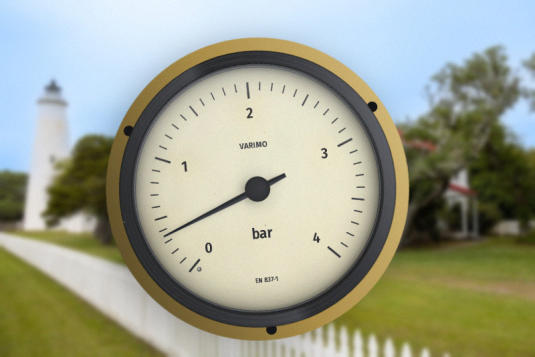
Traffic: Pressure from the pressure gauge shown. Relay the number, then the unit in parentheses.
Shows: 0.35 (bar)
